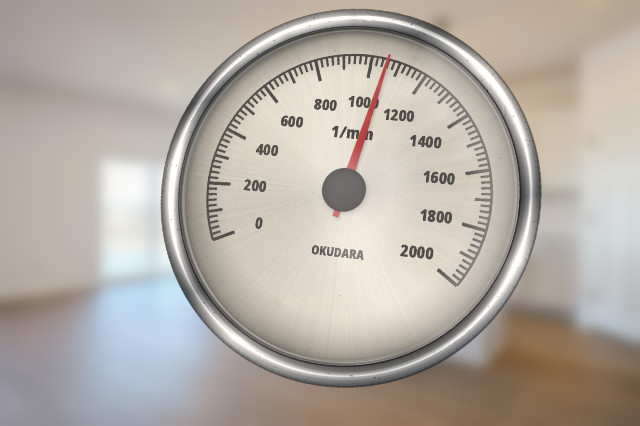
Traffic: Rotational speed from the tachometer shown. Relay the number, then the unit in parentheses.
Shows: 1060 (rpm)
